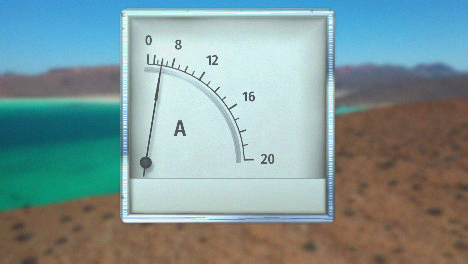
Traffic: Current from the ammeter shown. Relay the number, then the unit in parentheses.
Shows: 6 (A)
